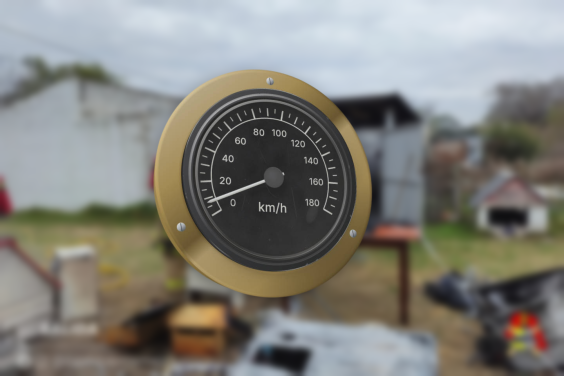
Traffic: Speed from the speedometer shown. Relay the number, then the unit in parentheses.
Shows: 7.5 (km/h)
